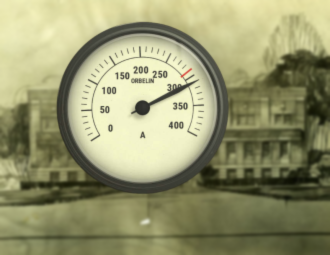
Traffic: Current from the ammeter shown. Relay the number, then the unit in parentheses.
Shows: 310 (A)
